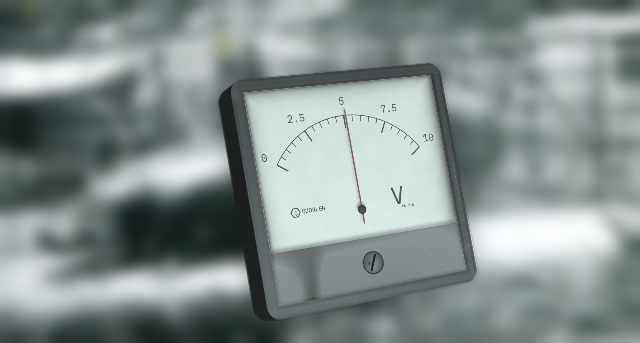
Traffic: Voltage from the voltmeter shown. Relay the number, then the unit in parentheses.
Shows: 5 (V)
